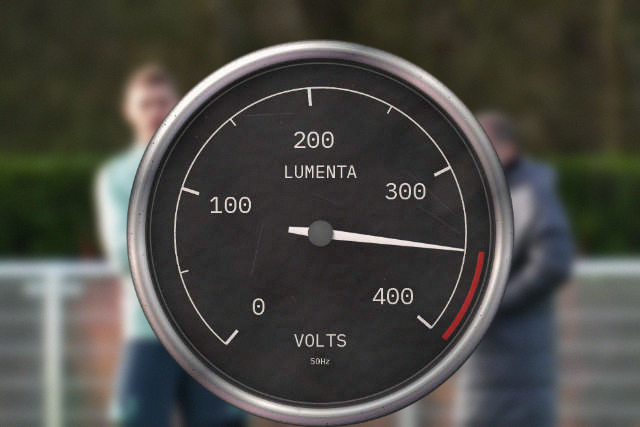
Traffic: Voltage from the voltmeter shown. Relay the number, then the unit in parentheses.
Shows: 350 (V)
